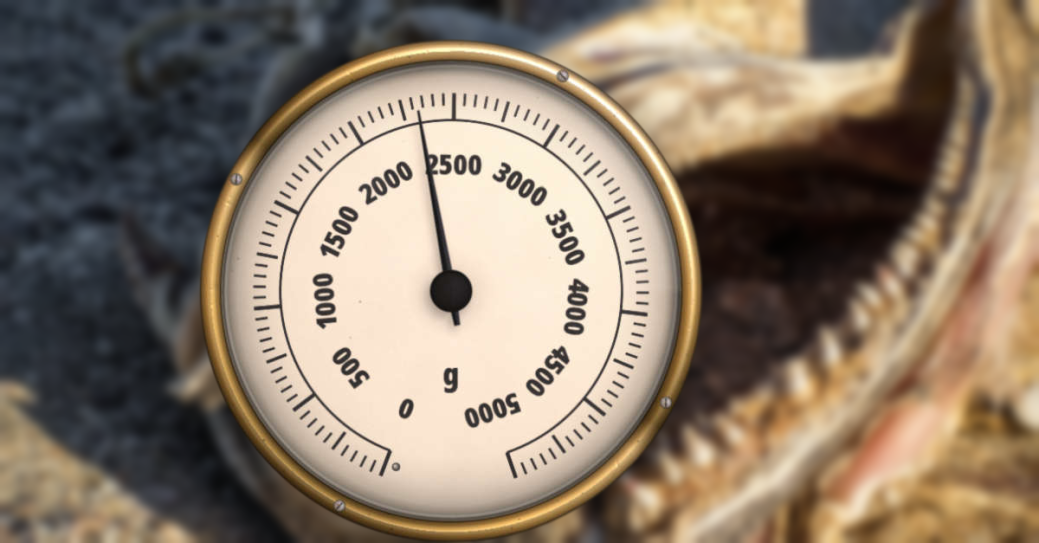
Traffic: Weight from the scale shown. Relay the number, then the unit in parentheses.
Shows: 2325 (g)
